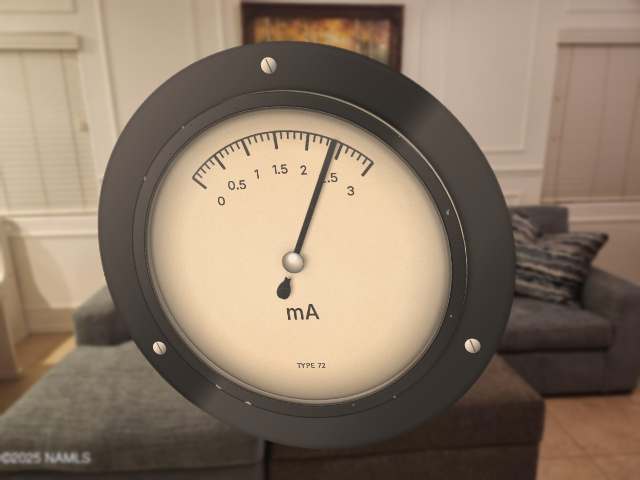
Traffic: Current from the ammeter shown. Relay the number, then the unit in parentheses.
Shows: 2.4 (mA)
